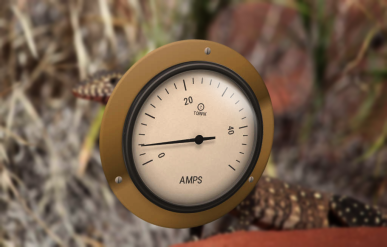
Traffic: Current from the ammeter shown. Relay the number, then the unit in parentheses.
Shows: 4 (A)
